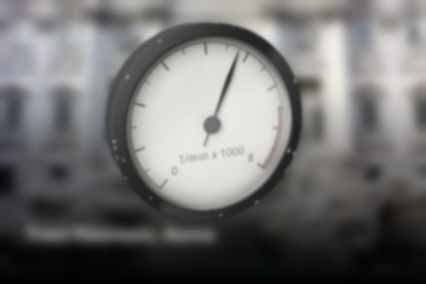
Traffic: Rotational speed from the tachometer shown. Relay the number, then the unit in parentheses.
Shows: 4750 (rpm)
